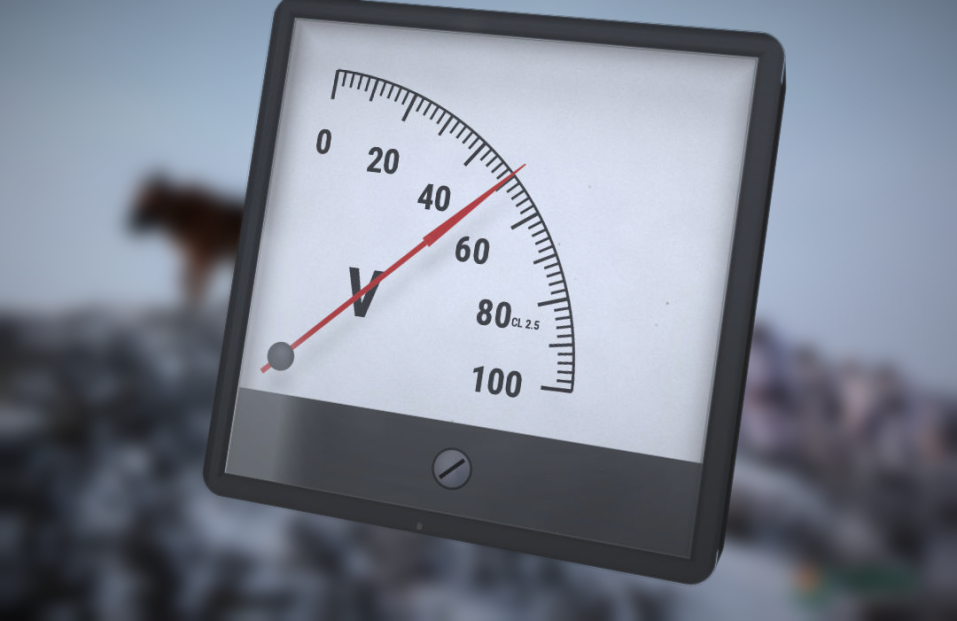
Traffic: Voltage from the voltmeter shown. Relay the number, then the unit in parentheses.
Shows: 50 (V)
